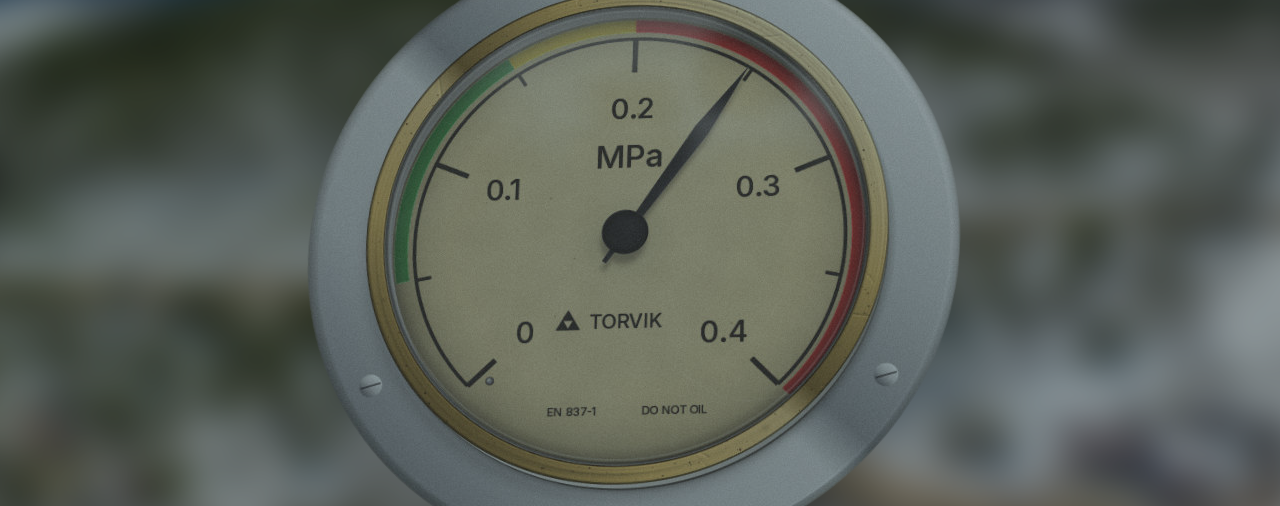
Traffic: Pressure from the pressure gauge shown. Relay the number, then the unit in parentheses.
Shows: 0.25 (MPa)
